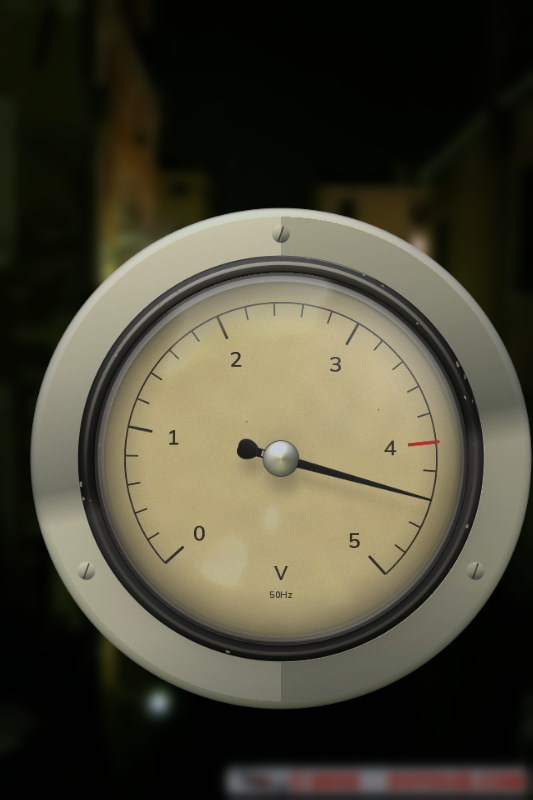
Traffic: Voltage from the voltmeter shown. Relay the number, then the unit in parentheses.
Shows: 4.4 (V)
